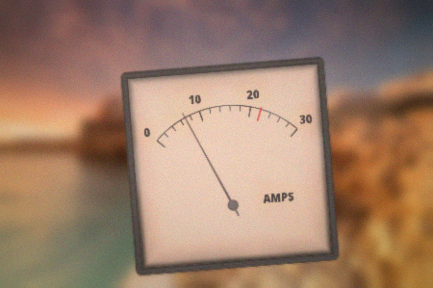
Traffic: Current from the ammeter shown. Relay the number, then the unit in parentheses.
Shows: 7 (A)
